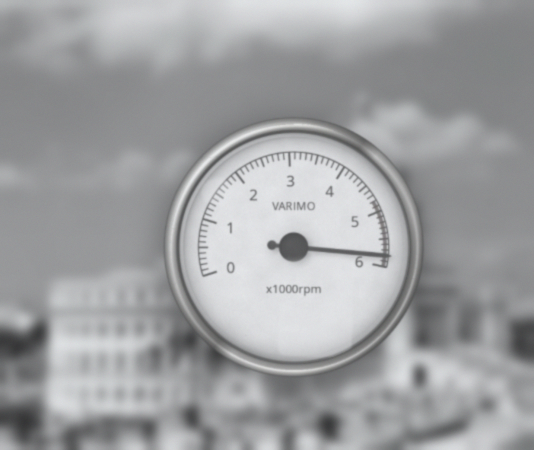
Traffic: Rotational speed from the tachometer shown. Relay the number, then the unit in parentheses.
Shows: 5800 (rpm)
